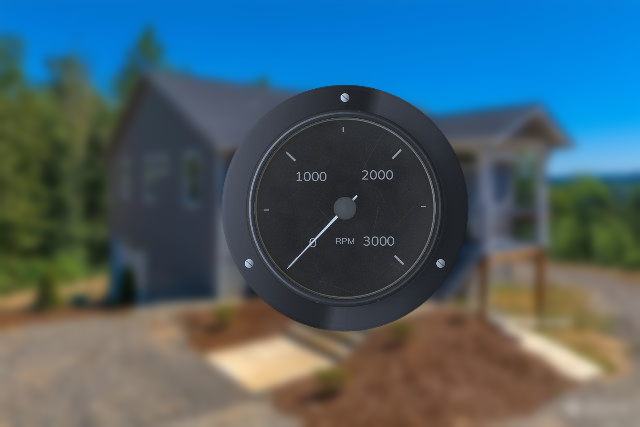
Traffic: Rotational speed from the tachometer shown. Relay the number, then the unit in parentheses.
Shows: 0 (rpm)
